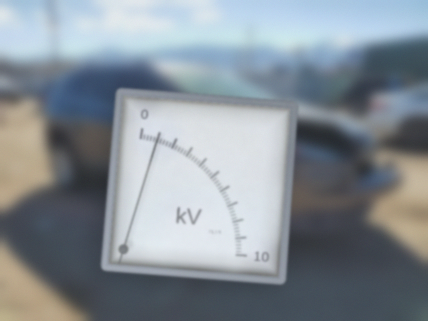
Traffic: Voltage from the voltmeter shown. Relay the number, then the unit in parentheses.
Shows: 1 (kV)
